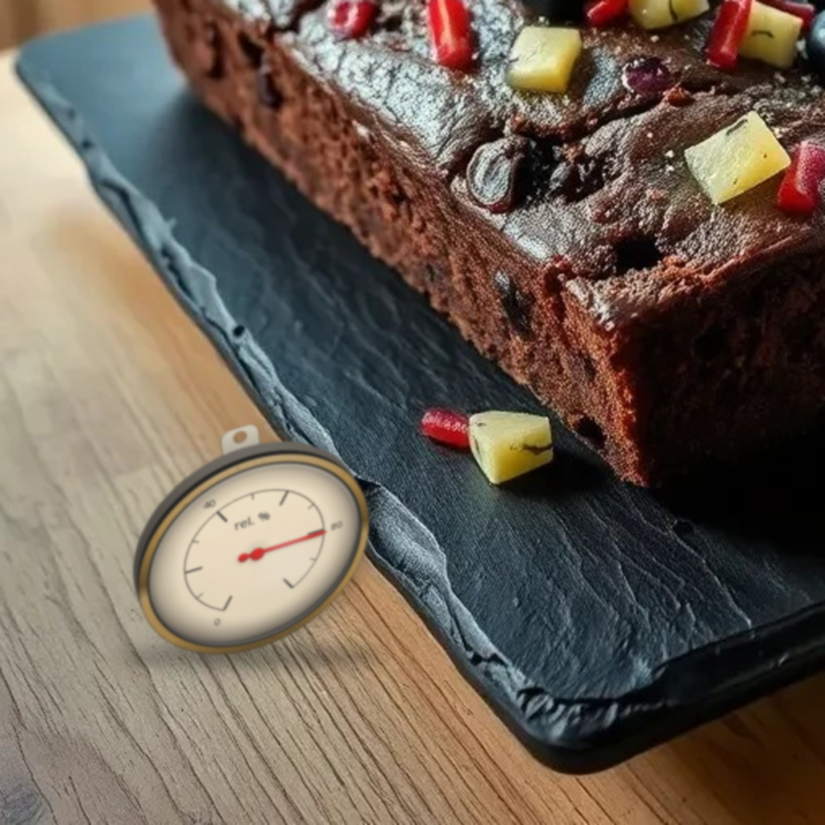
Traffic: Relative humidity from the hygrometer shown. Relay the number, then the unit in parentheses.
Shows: 80 (%)
